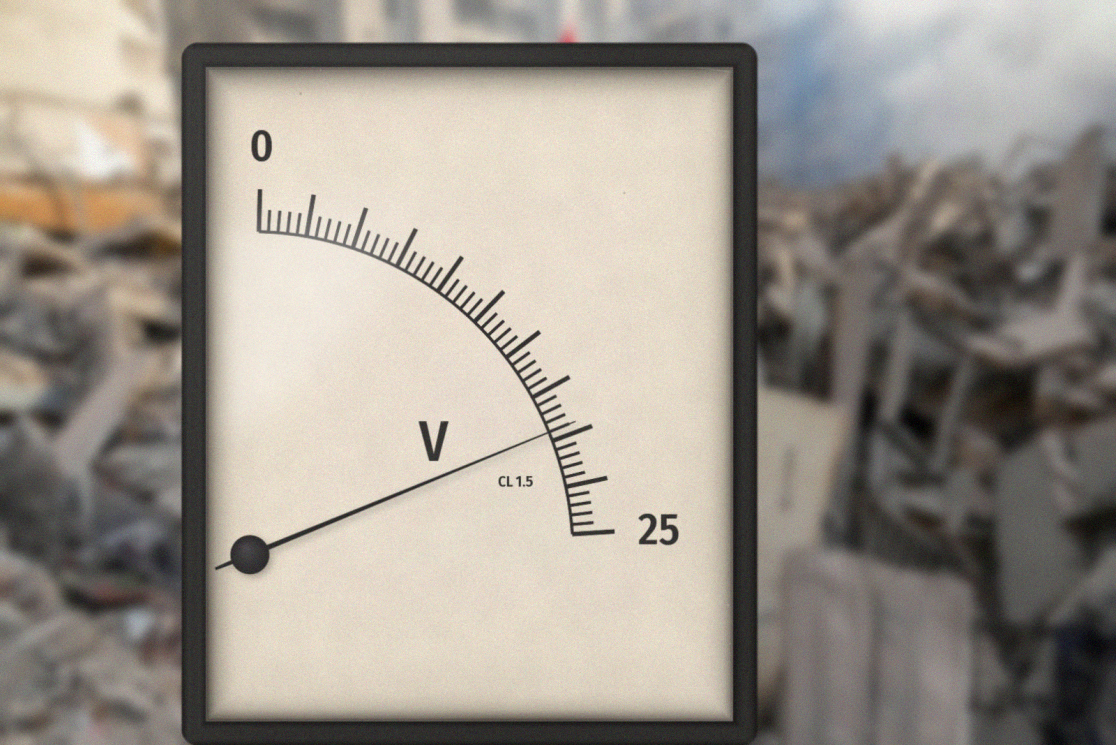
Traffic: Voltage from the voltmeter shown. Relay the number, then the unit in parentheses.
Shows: 19.5 (V)
